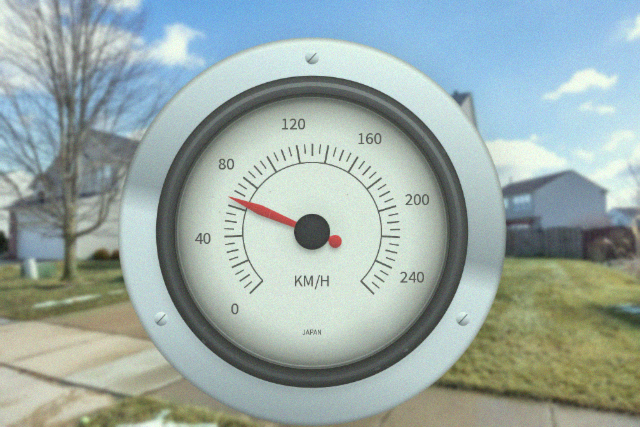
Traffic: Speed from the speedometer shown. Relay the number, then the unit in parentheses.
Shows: 65 (km/h)
